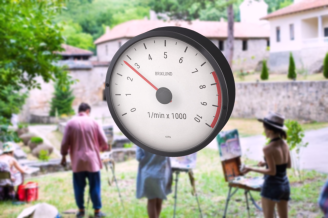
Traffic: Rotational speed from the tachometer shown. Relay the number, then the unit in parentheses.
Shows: 2750 (rpm)
